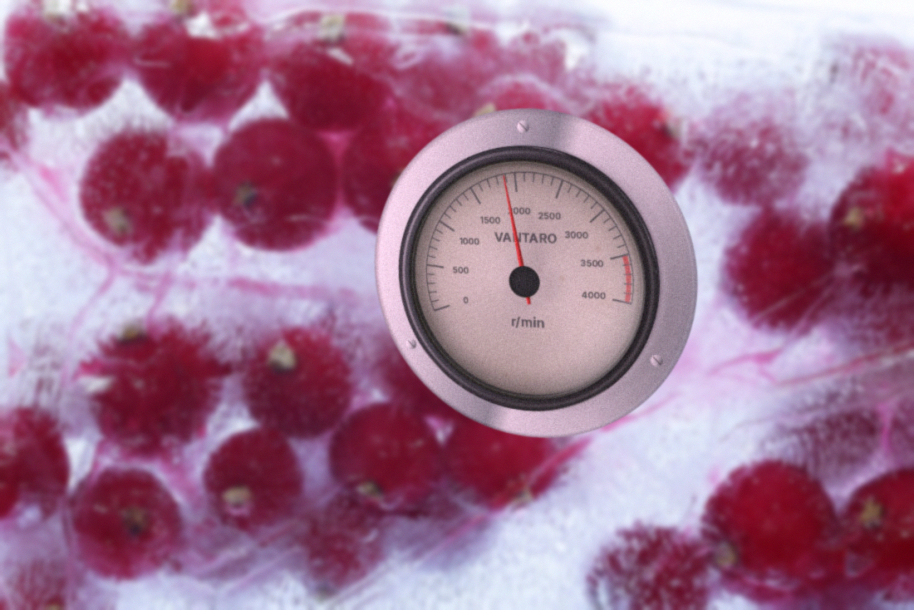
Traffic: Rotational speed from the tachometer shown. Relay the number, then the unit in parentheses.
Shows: 1900 (rpm)
